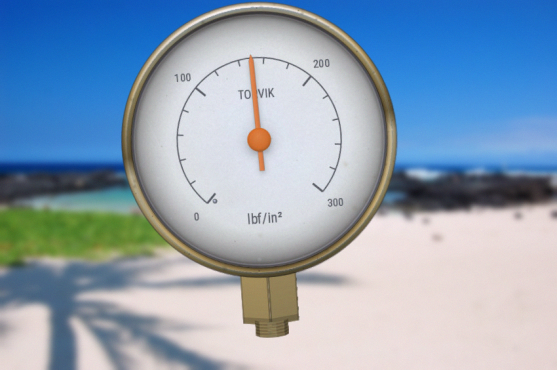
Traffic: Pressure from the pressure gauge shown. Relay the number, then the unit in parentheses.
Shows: 150 (psi)
